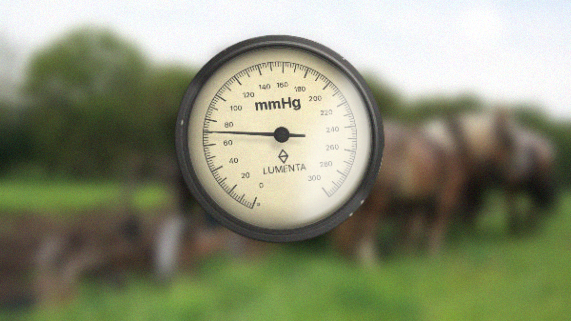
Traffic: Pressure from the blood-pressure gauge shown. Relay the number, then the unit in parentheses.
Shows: 70 (mmHg)
